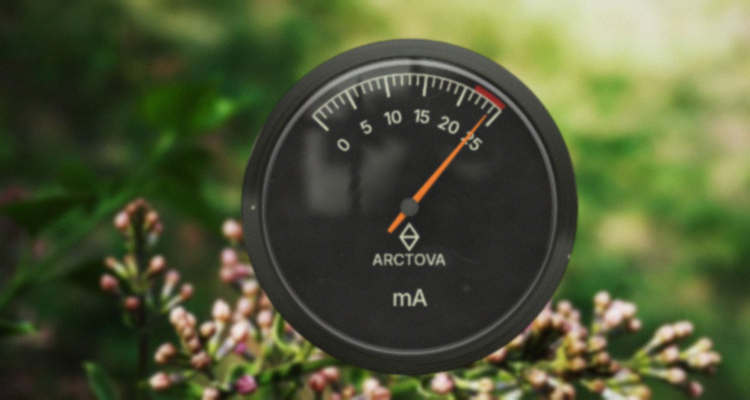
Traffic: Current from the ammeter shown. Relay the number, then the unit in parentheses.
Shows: 24 (mA)
